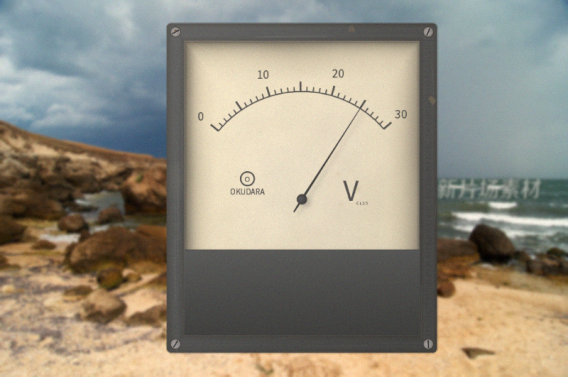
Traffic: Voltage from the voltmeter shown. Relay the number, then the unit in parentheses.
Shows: 25 (V)
